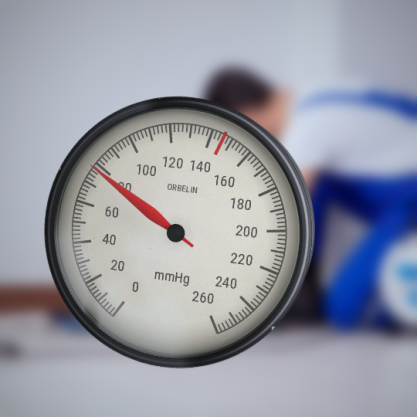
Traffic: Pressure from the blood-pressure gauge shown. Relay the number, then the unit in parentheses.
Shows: 78 (mmHg)
